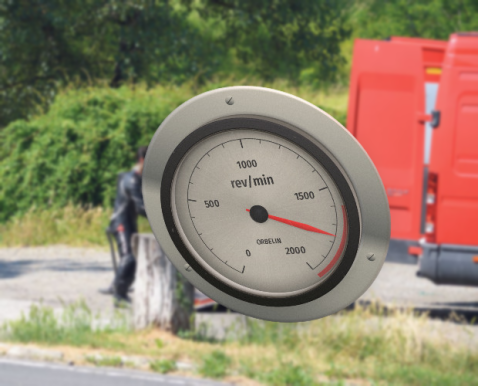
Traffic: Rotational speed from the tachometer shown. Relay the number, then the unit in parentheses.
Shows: 1750 (rpm)
